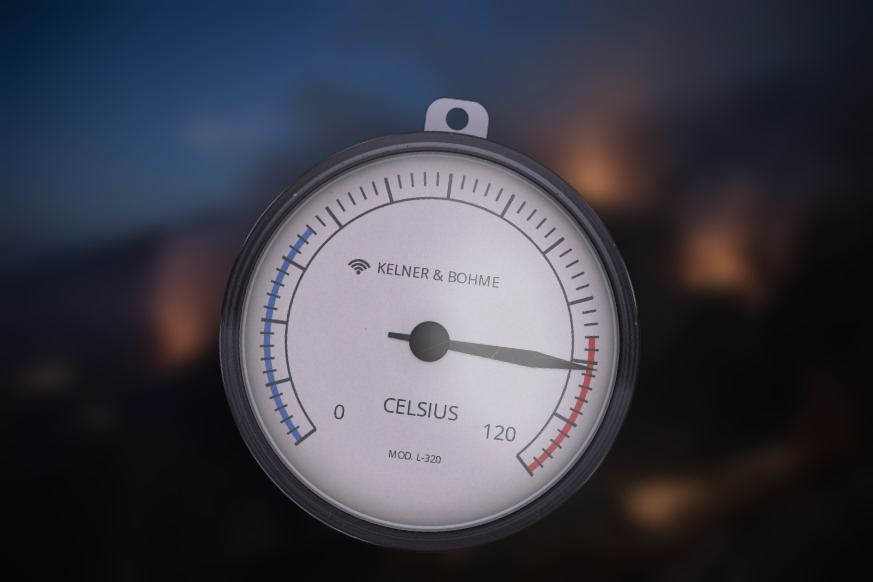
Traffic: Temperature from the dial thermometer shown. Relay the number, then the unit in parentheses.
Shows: 101 (°C)
